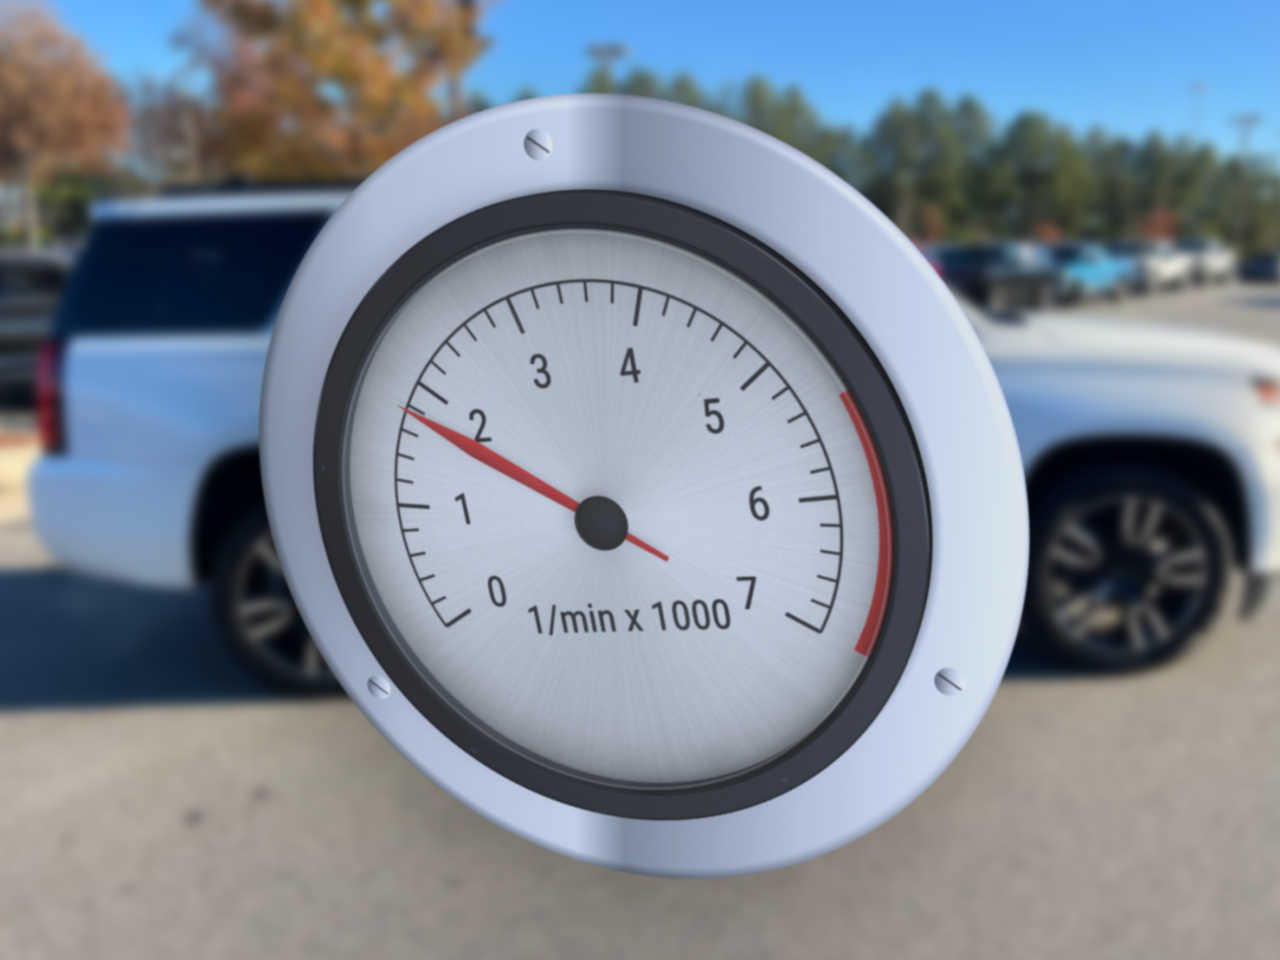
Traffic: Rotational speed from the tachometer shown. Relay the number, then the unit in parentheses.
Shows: 1800 (rpm)
